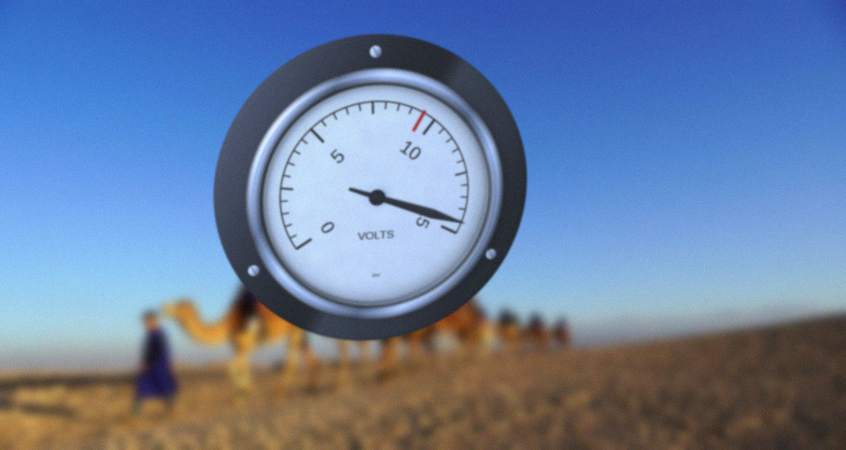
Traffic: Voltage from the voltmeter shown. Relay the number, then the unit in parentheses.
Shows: 14.5 (V)
